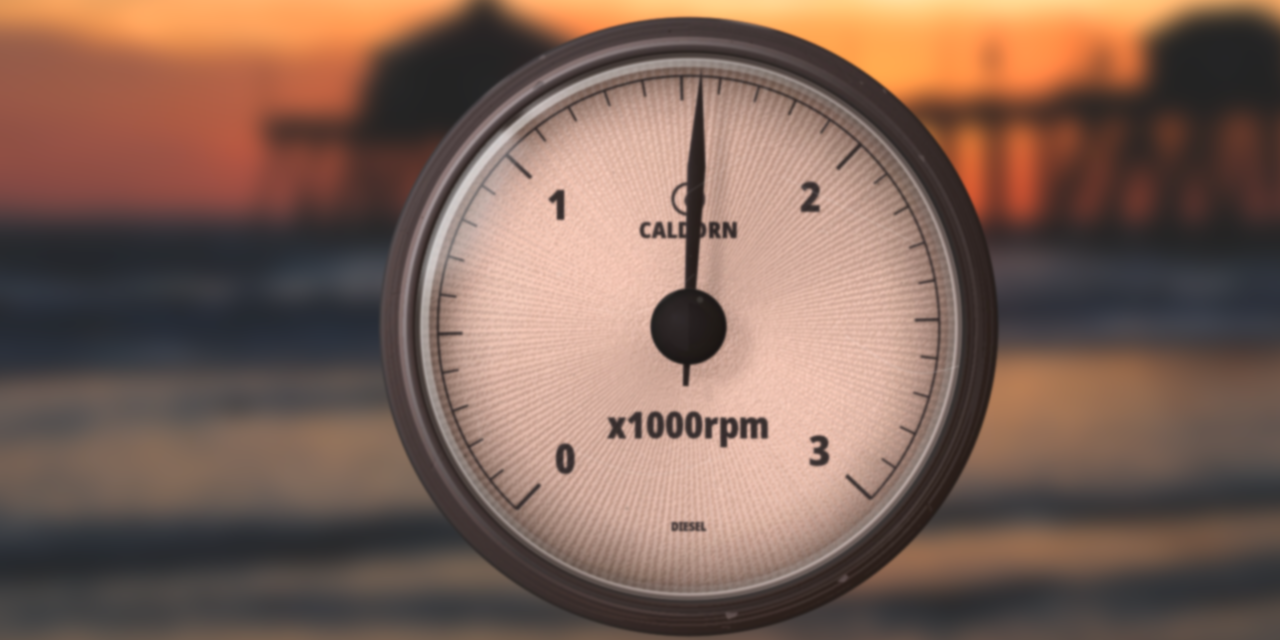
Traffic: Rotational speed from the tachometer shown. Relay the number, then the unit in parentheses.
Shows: 1550 (rpm)
